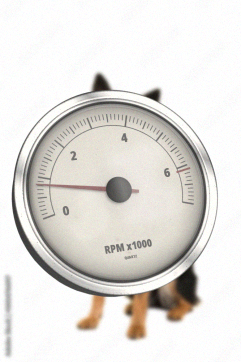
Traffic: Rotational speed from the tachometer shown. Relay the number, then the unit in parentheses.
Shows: 800 (rpm)
